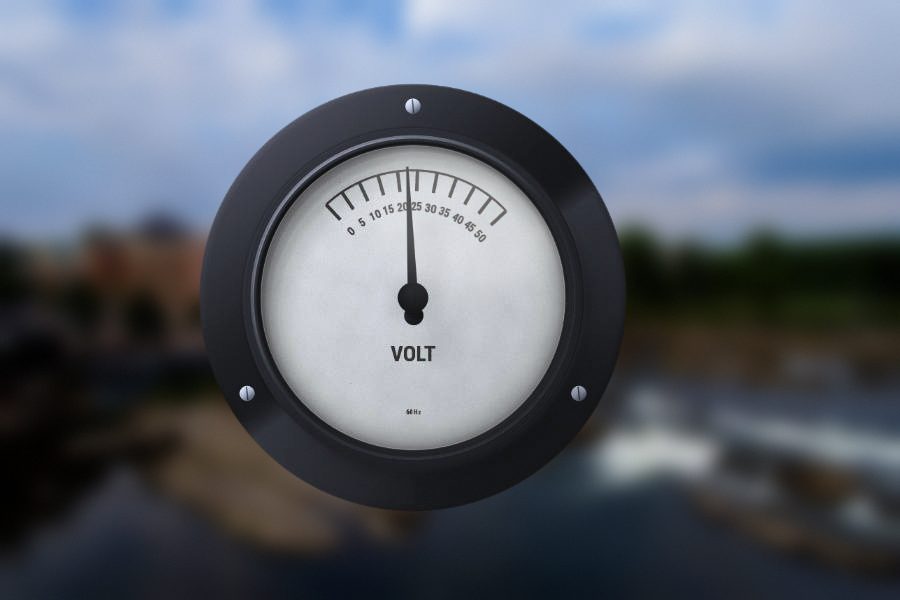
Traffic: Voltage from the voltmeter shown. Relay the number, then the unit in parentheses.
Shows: 22.5 (V)
